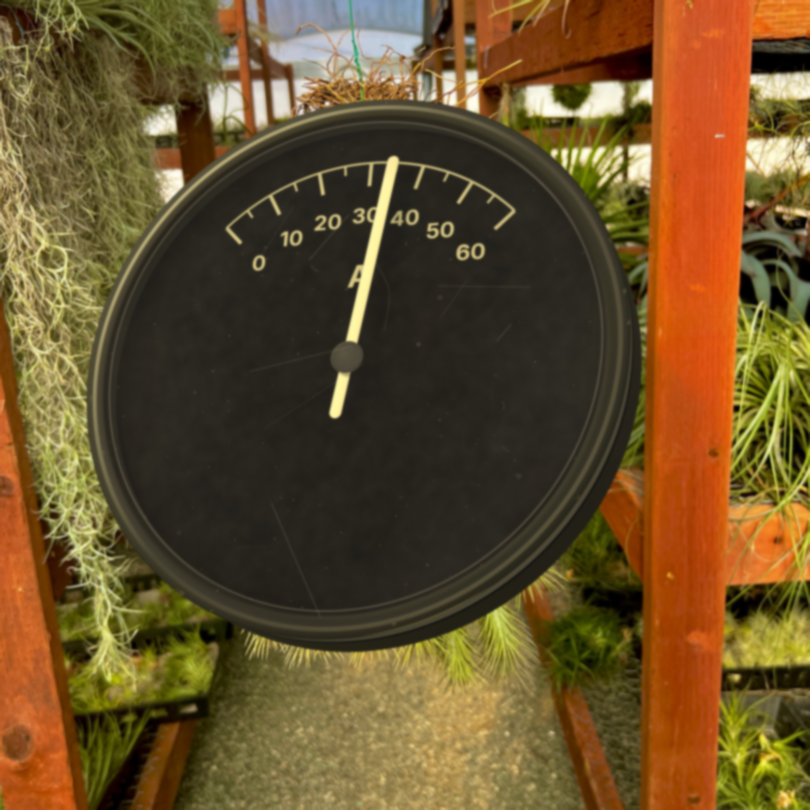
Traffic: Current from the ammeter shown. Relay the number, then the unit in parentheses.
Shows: 35 (A)
